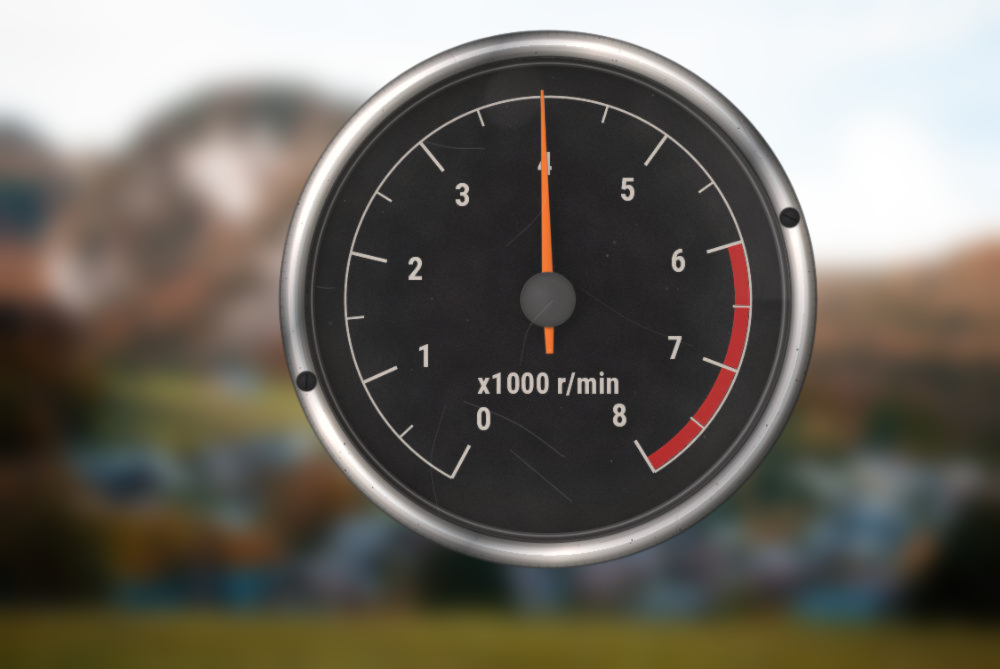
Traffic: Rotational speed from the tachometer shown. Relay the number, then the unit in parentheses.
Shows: 4000 (rpm)
